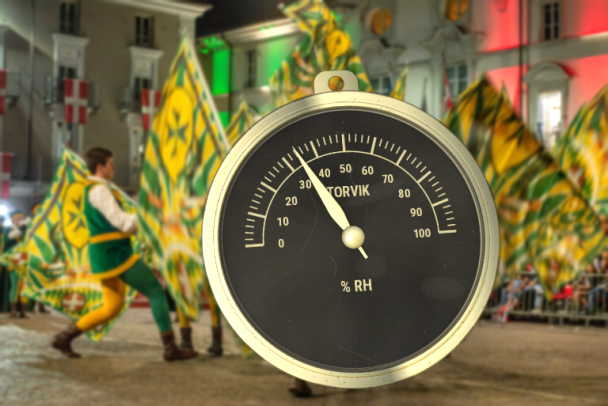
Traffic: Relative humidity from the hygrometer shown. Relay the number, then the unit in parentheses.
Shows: 34 (%)
